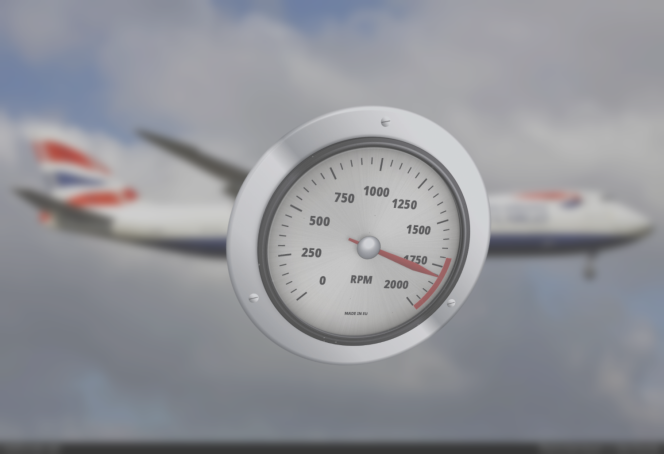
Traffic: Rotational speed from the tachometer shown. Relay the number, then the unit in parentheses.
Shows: 1800 (rpm)
